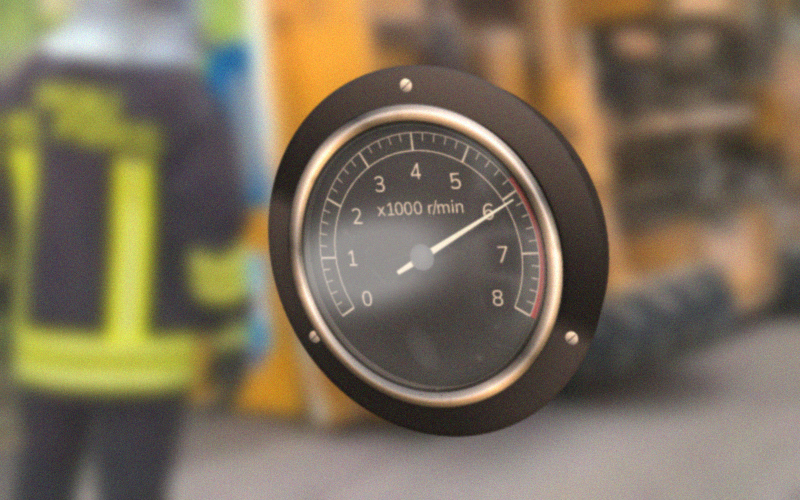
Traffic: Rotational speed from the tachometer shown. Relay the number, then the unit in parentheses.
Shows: 6100 (rpm)
